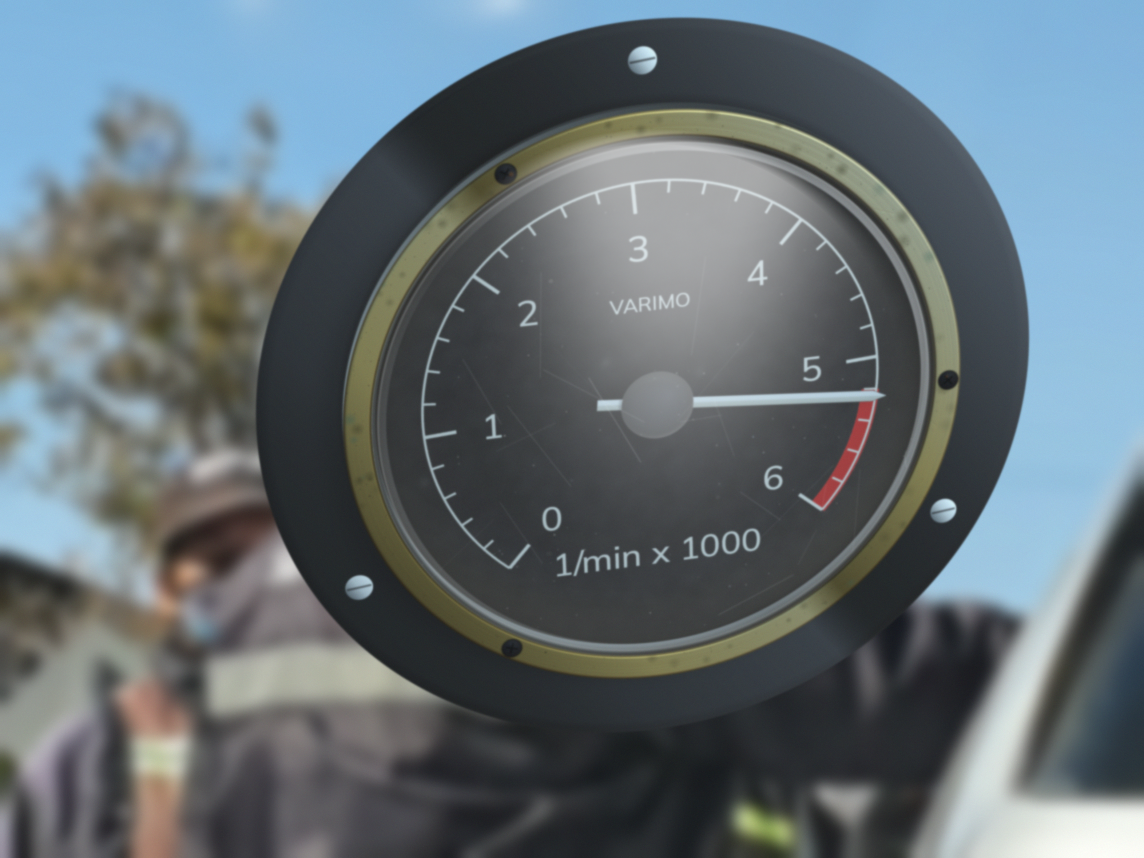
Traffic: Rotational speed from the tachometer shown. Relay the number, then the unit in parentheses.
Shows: 5200 (rpm)
